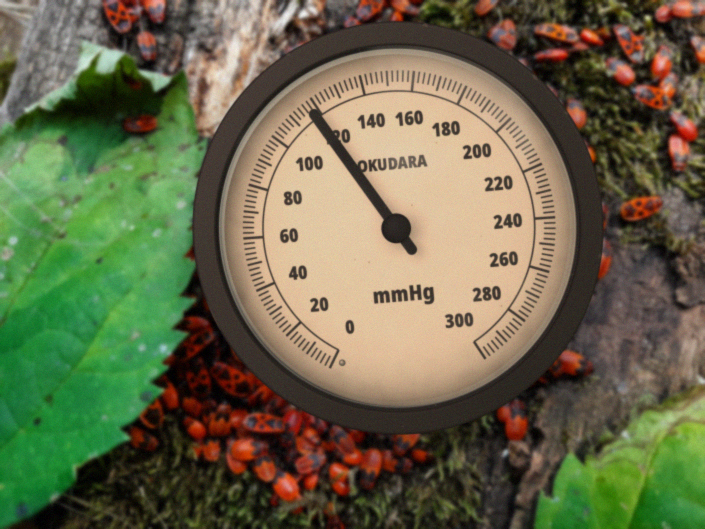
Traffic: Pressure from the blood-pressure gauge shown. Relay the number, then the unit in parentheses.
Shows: 118 (mmHg)
